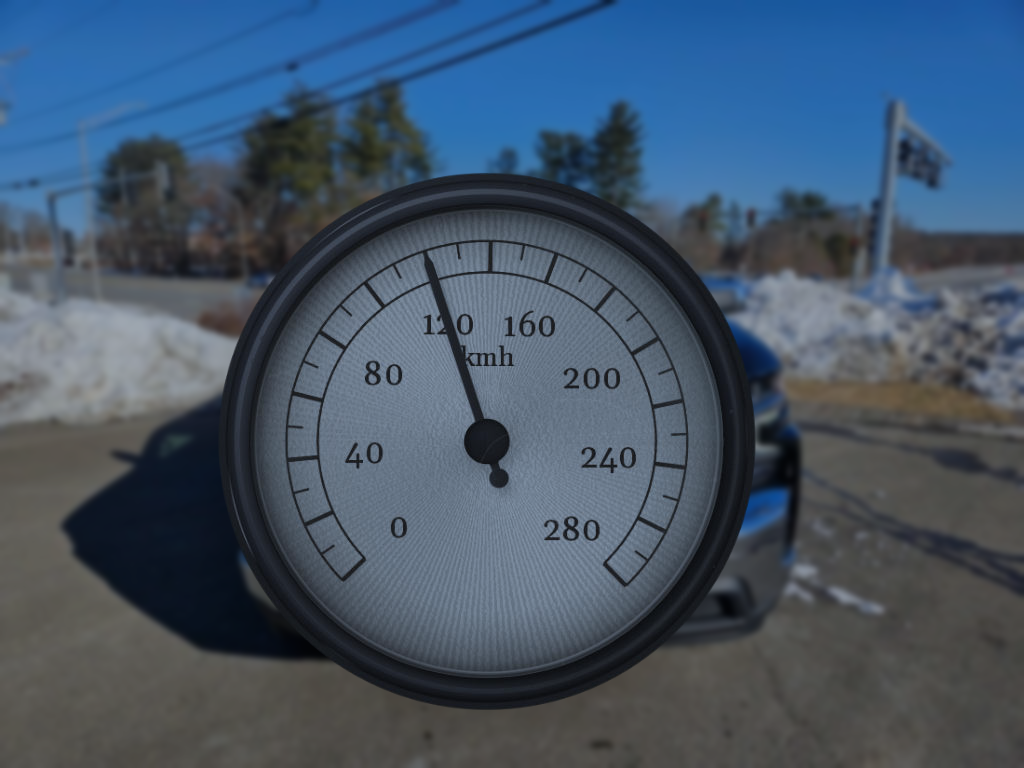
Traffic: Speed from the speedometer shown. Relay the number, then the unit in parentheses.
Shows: 120 (km/h)
